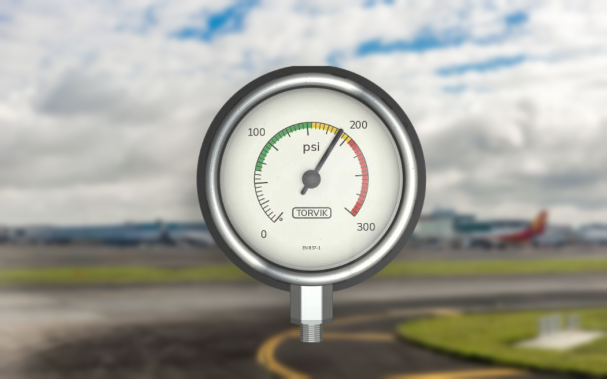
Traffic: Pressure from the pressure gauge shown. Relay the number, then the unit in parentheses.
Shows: 190 (psi)
